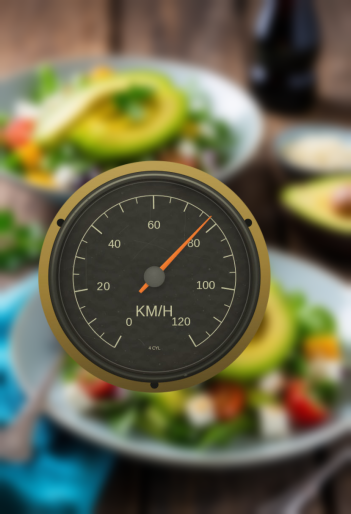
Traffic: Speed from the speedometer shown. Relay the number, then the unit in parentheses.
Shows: 77.5 (km/h)
